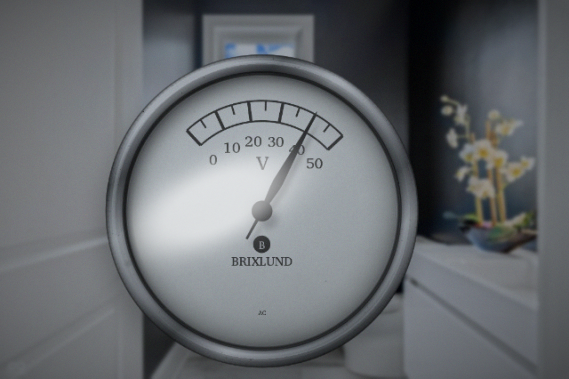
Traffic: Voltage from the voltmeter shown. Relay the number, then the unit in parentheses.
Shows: 40 (V)
